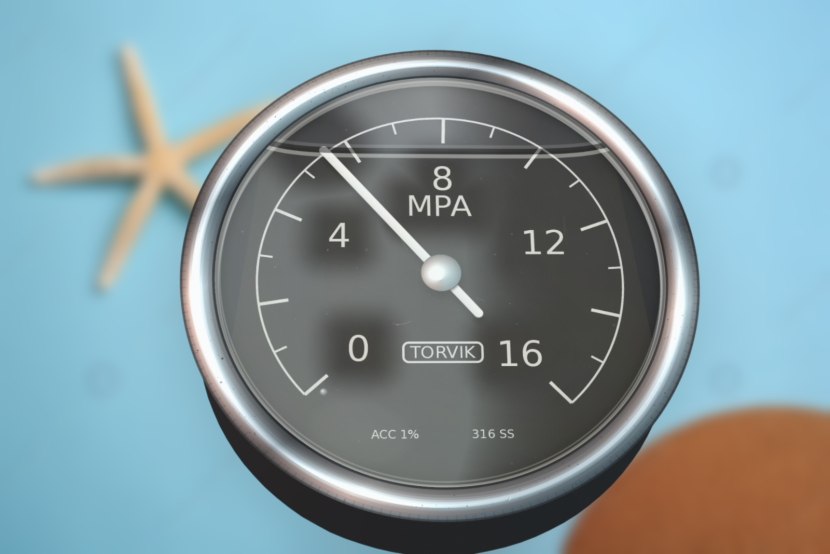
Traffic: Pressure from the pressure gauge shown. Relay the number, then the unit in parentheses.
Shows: 5.5 (MPa)
